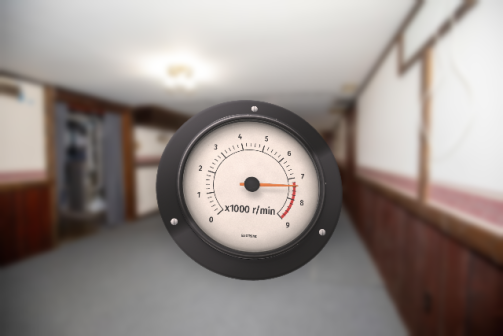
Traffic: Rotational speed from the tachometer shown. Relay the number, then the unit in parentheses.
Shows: 7400 (rpm)
